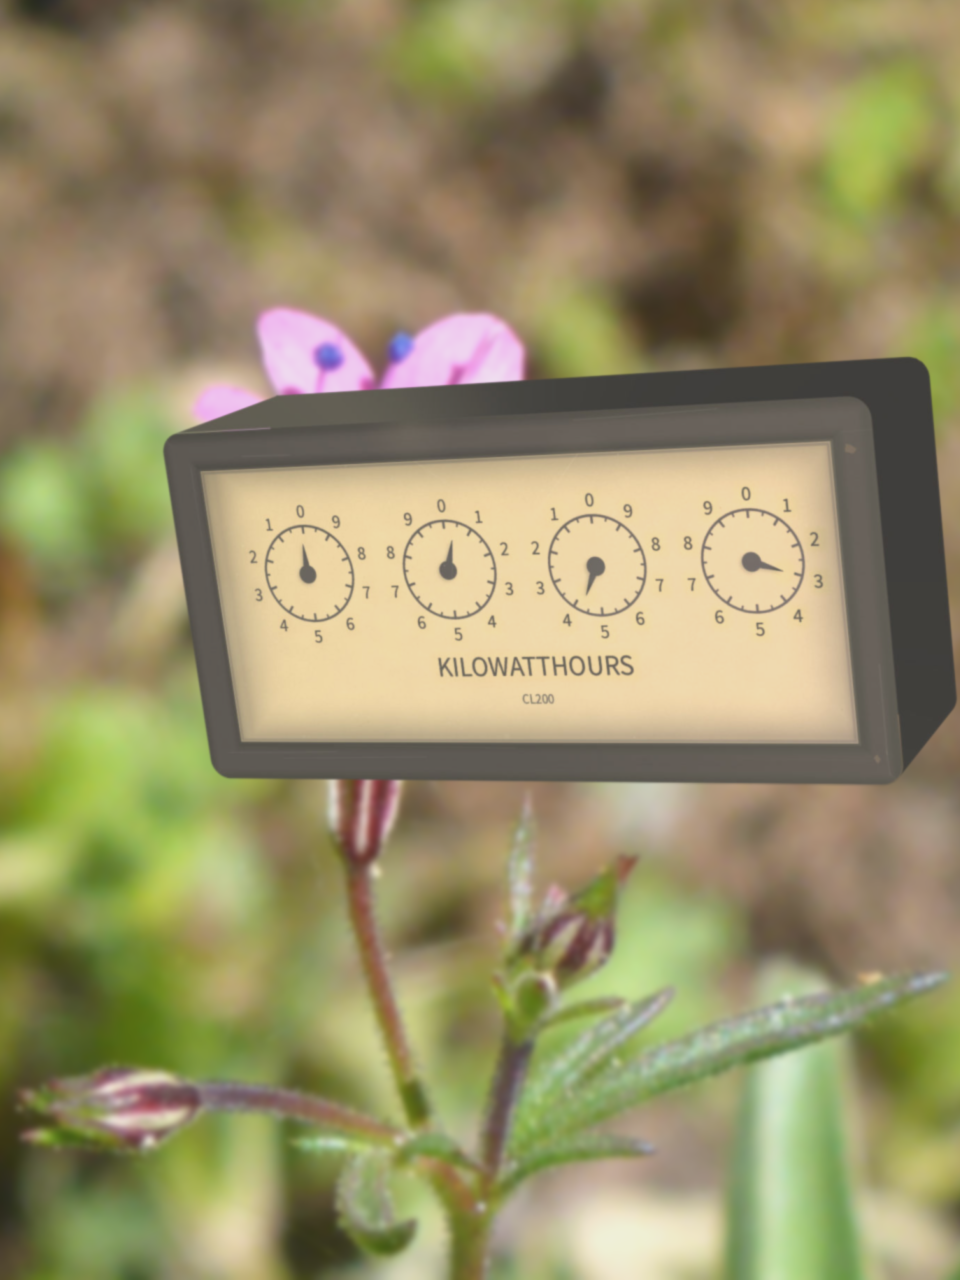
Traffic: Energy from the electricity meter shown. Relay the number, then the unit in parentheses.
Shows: 43 (kWh)
